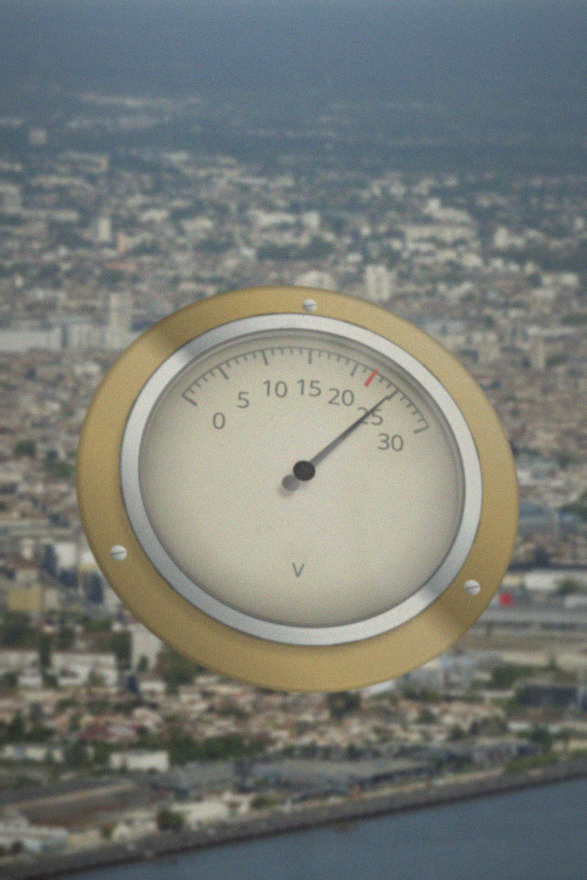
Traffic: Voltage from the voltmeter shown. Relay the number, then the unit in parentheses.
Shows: 25 (V)
